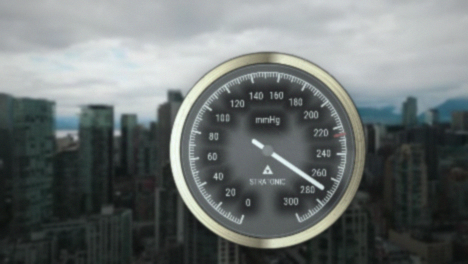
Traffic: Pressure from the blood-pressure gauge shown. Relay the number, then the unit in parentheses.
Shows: 270 (mmHg)
